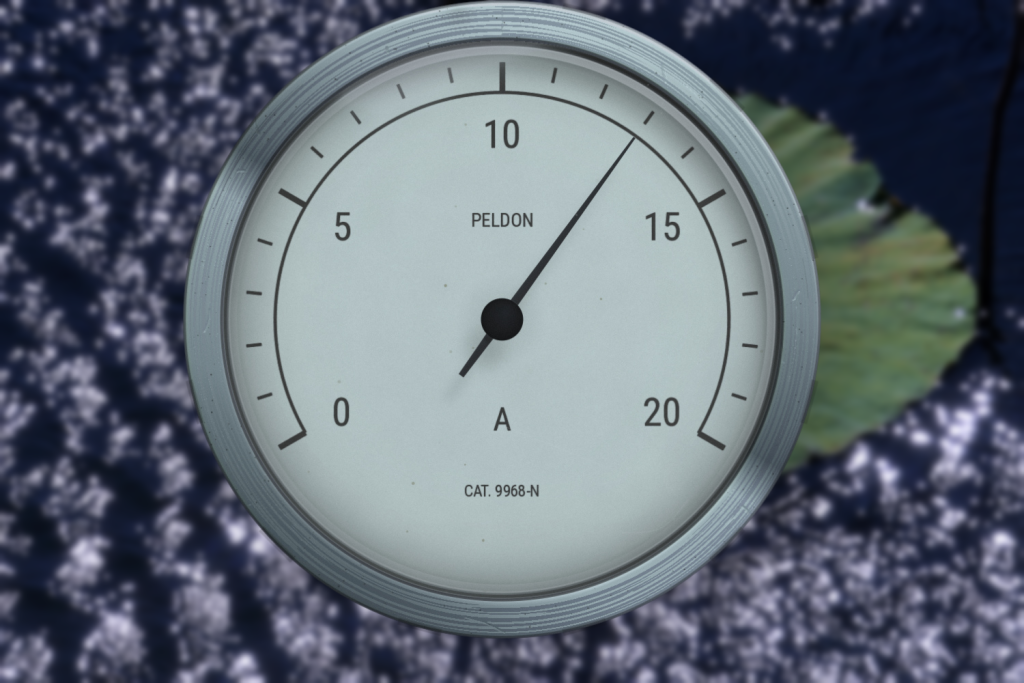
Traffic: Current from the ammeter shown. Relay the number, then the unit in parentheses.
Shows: 13 (A)
